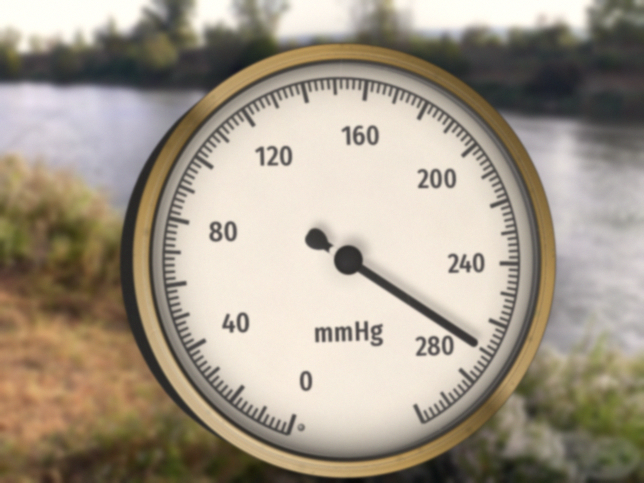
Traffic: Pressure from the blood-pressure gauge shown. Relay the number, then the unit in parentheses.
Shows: 270 (mmHg)
